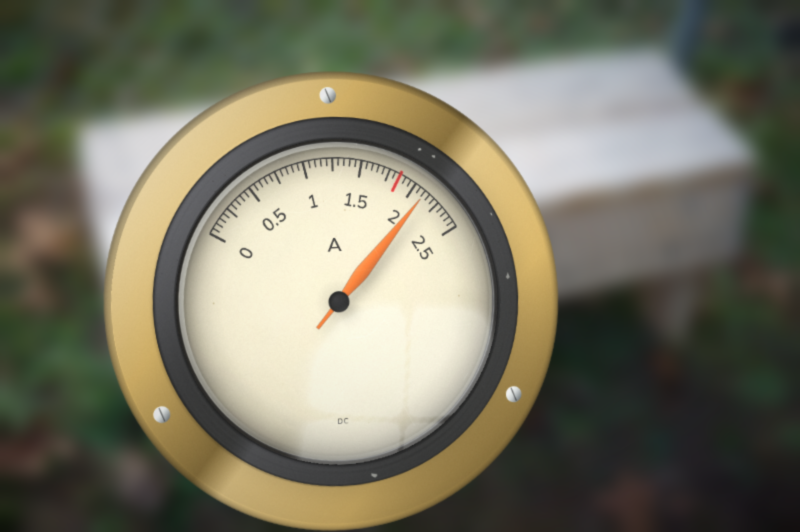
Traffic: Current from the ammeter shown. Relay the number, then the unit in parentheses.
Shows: 2.1 (A)
